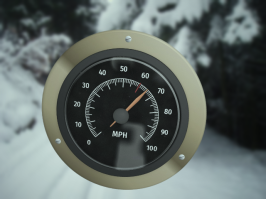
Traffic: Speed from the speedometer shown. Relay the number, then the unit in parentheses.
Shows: 65 (mph)
